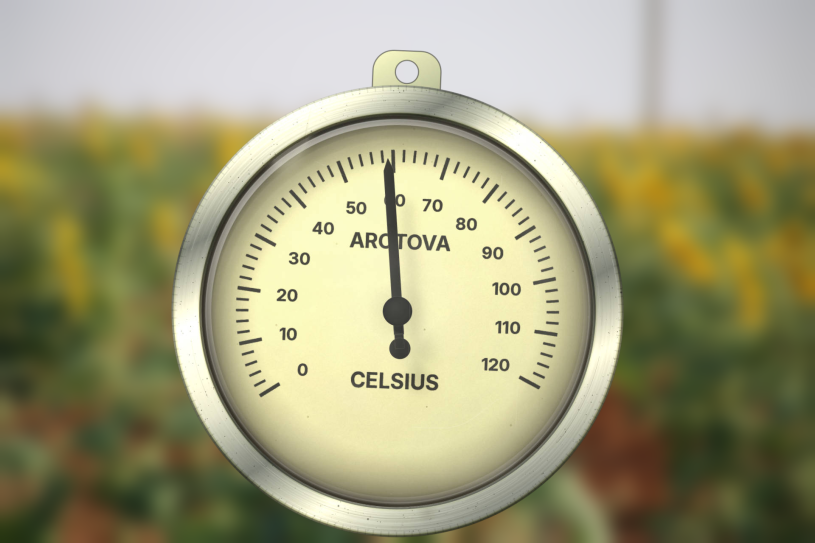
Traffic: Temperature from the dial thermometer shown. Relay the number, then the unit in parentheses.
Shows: 59 (°C)
